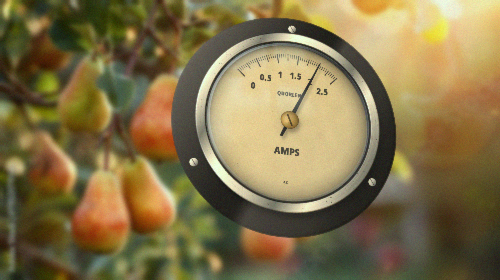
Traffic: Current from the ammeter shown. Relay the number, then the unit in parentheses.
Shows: 2 (A)
